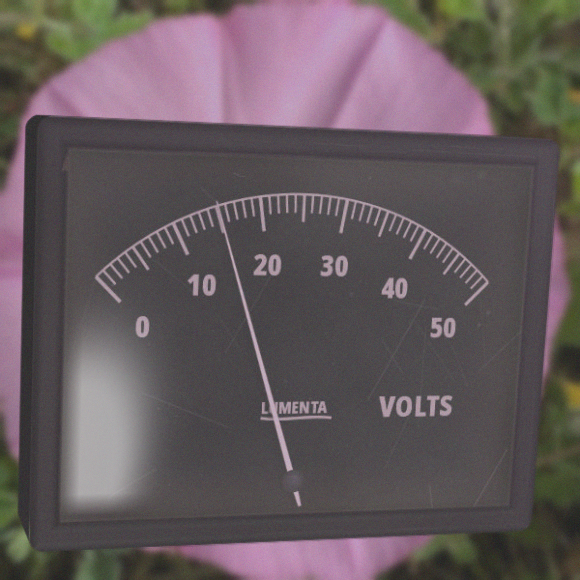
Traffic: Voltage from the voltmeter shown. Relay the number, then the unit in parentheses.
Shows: 15 (V)
